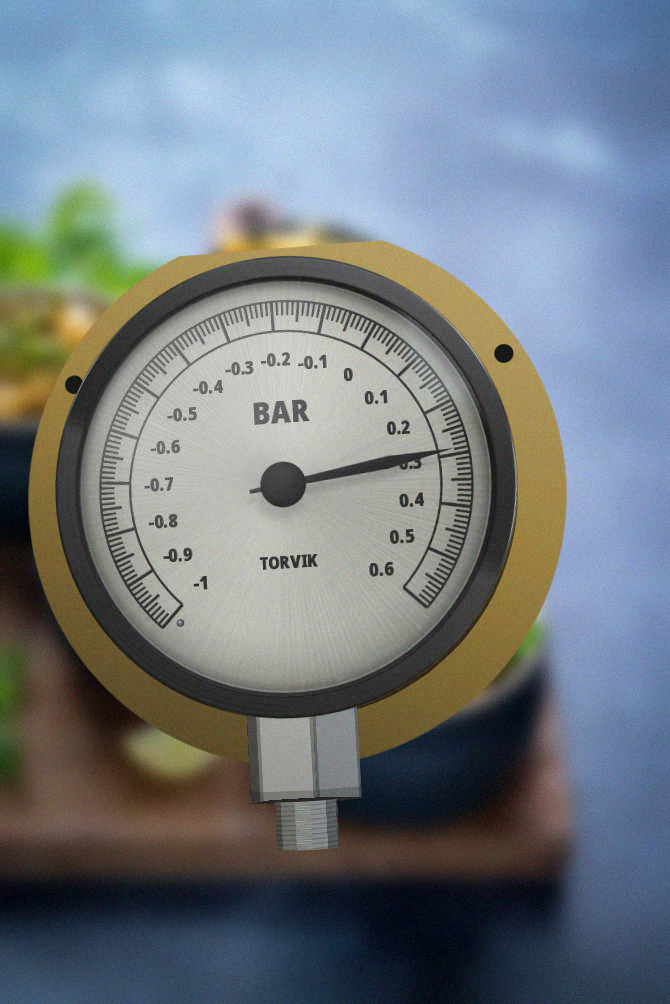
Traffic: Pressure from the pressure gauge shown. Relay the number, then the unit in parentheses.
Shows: 0.29 (bar)
